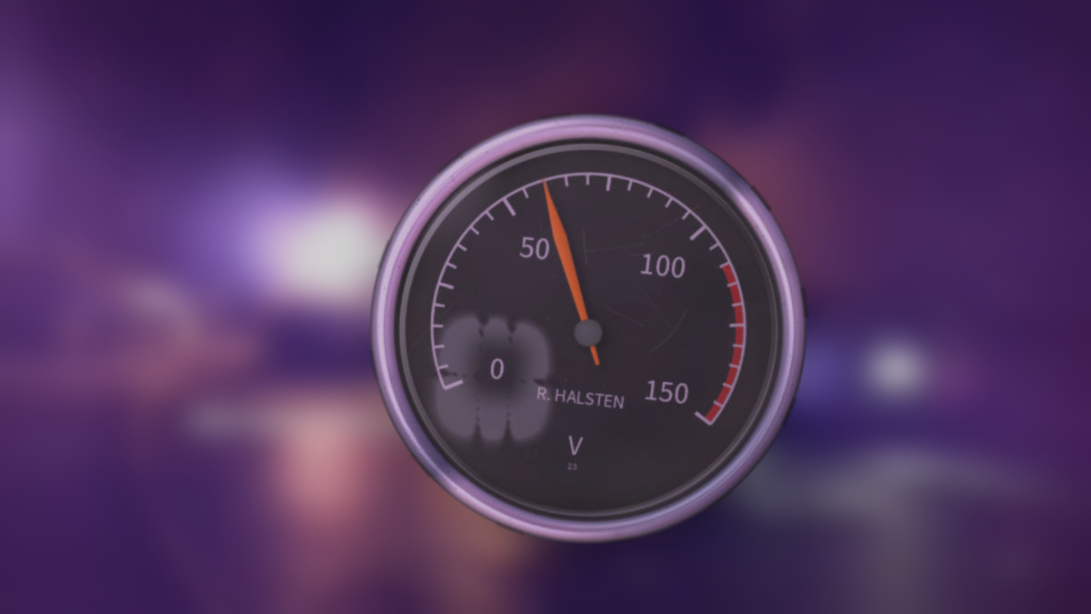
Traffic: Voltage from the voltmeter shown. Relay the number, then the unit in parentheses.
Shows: 60 (V)
